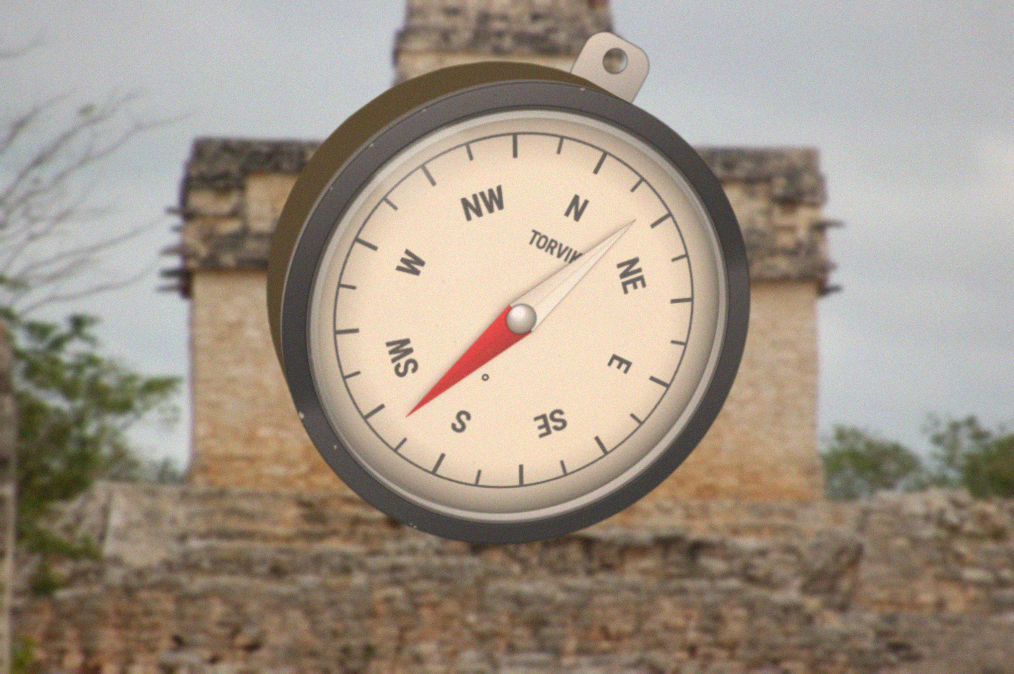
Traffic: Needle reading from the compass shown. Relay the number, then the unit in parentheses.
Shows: 202.5 (°)
